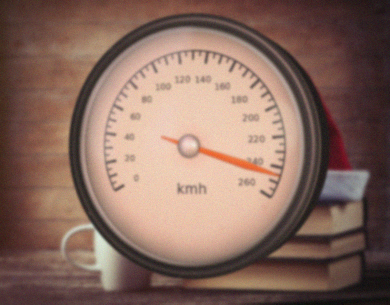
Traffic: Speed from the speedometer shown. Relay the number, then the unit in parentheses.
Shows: 245 (km/h)
